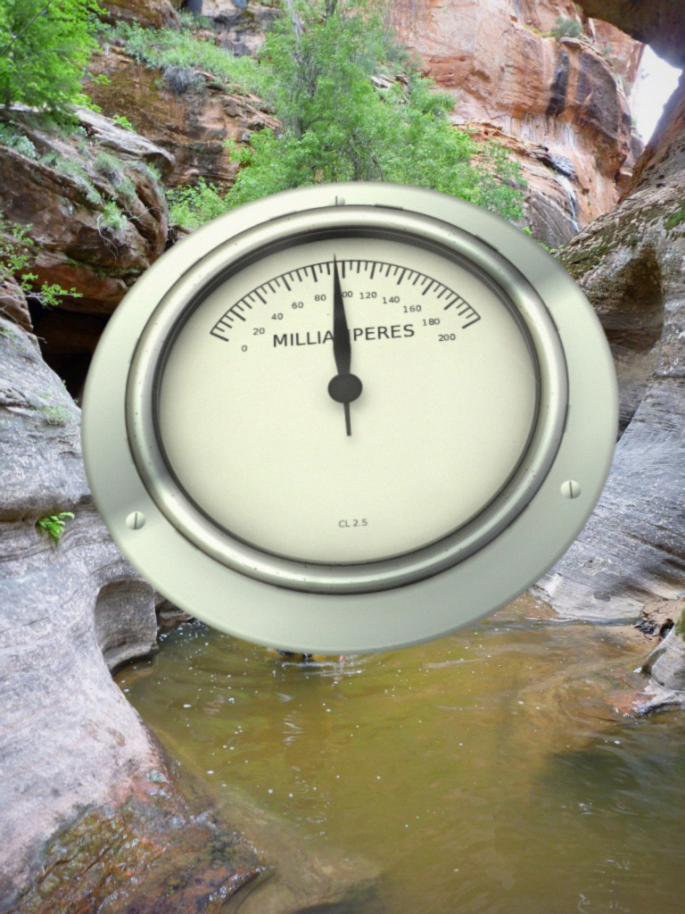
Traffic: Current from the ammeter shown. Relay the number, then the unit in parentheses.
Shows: 95 (mA)
